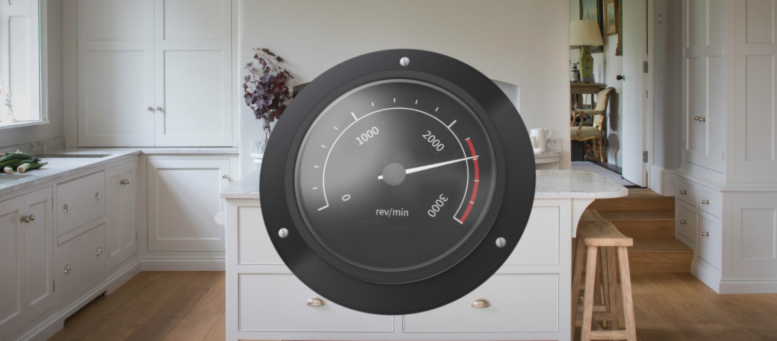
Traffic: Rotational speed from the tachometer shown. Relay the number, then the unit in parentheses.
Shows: 2400 (rpm)
